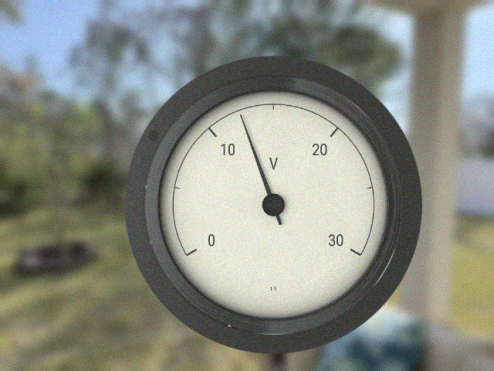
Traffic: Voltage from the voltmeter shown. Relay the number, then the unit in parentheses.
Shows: 12.5 (V)
